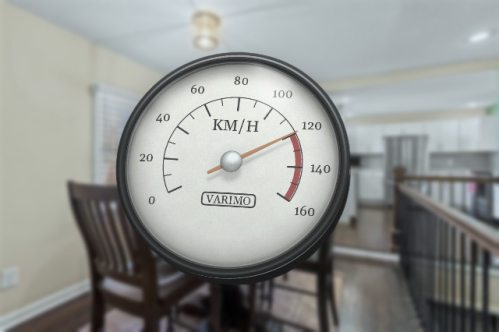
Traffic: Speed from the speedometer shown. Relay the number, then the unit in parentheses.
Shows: 120 (km/h)
